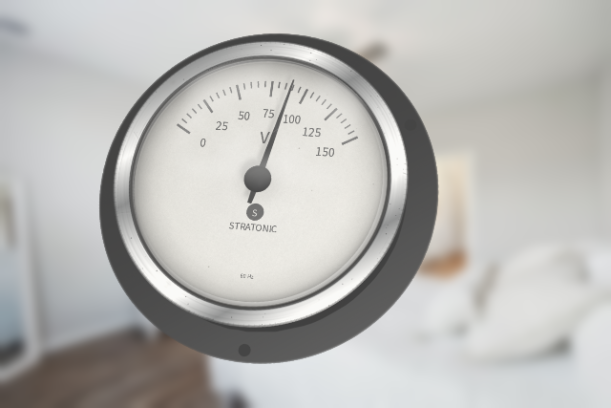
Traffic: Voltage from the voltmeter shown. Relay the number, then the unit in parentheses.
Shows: 90 (V)
